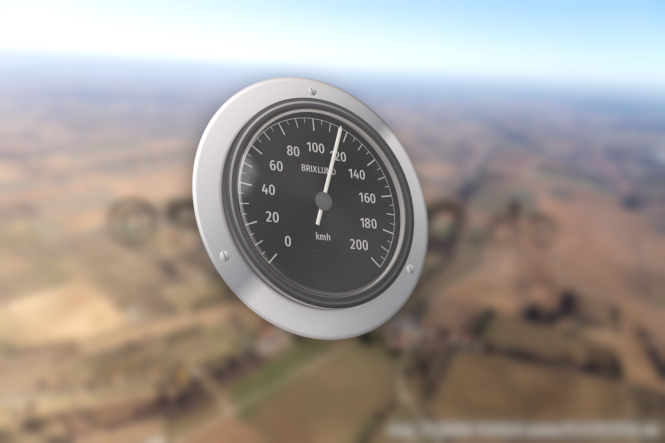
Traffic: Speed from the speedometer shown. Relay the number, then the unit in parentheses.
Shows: 115 (km/h)
